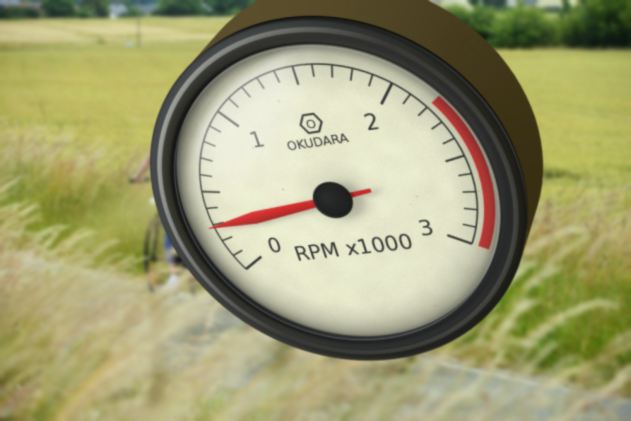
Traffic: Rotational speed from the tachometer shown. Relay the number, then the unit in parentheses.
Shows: 300 (rpm)
